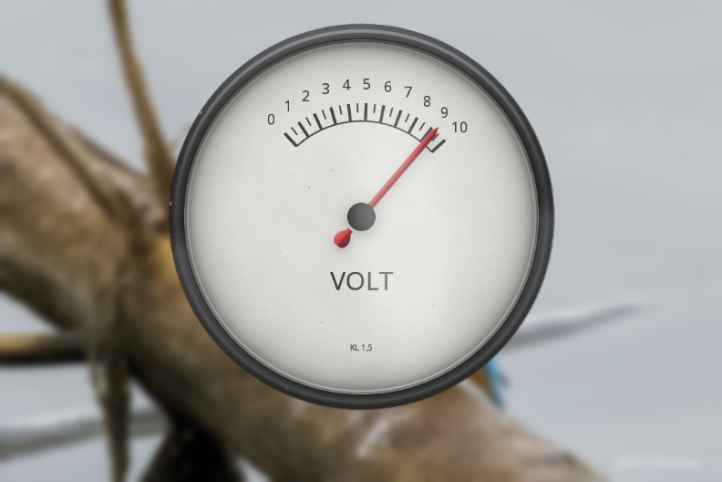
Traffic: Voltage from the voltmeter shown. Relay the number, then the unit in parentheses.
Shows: 9.25 (V)
